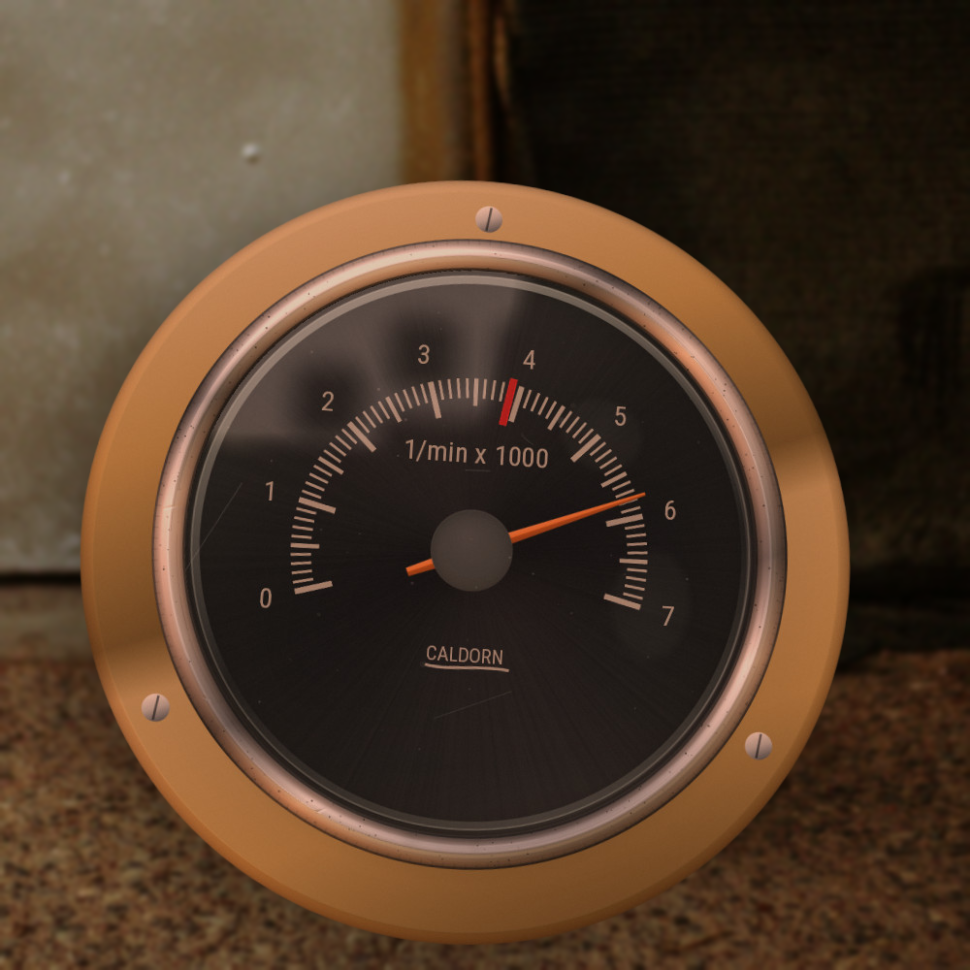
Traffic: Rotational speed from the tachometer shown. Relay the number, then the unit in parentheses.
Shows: 5800 (rpm)
